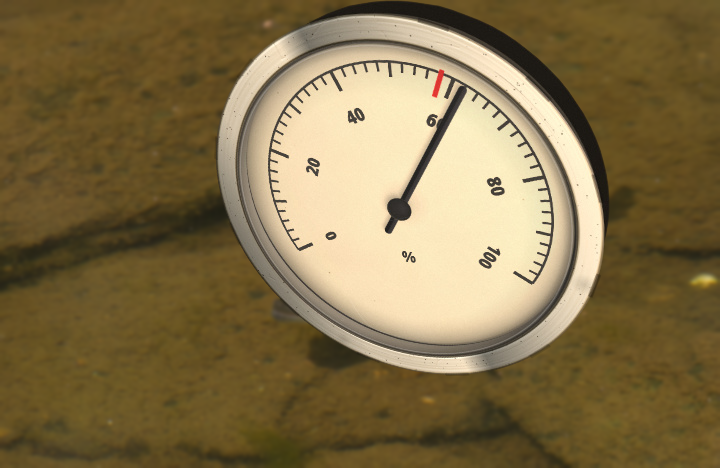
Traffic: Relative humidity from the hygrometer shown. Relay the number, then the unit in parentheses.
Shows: 62 (%)
